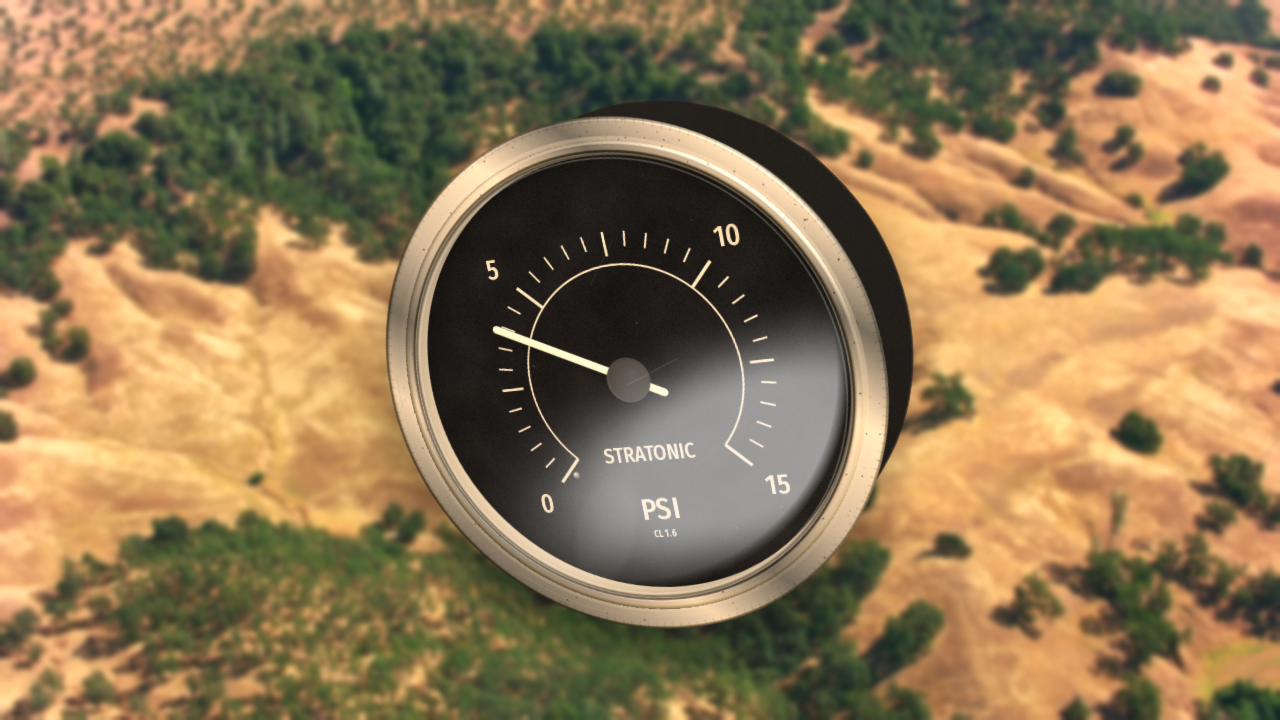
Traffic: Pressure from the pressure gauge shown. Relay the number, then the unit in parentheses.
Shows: 4 (psi)
